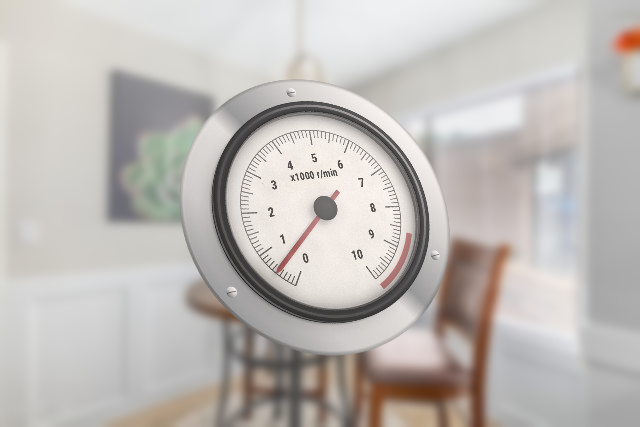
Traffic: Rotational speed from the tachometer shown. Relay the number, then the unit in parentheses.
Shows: 500 (rpm)
